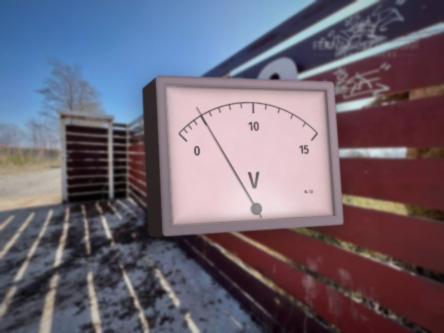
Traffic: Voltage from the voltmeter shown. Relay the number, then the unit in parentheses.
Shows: 5 (V)
